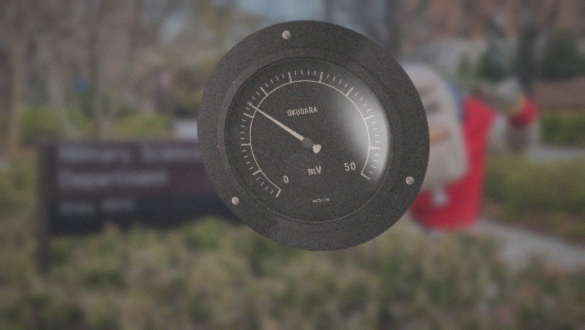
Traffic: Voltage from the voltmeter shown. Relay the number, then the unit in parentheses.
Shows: 17 (mV)
